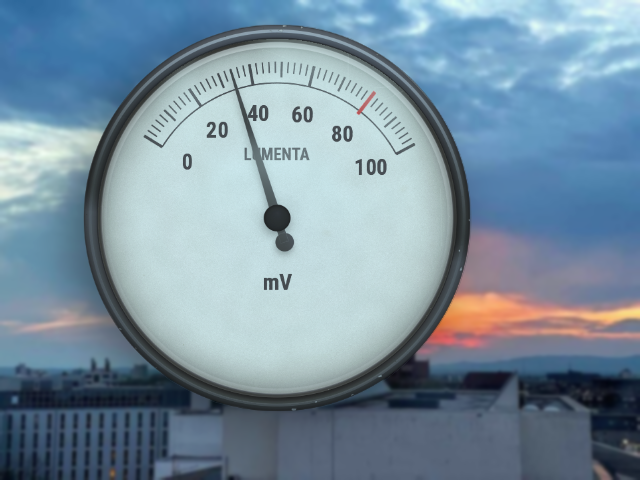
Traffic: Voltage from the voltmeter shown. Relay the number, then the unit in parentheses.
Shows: 34 (mV)
